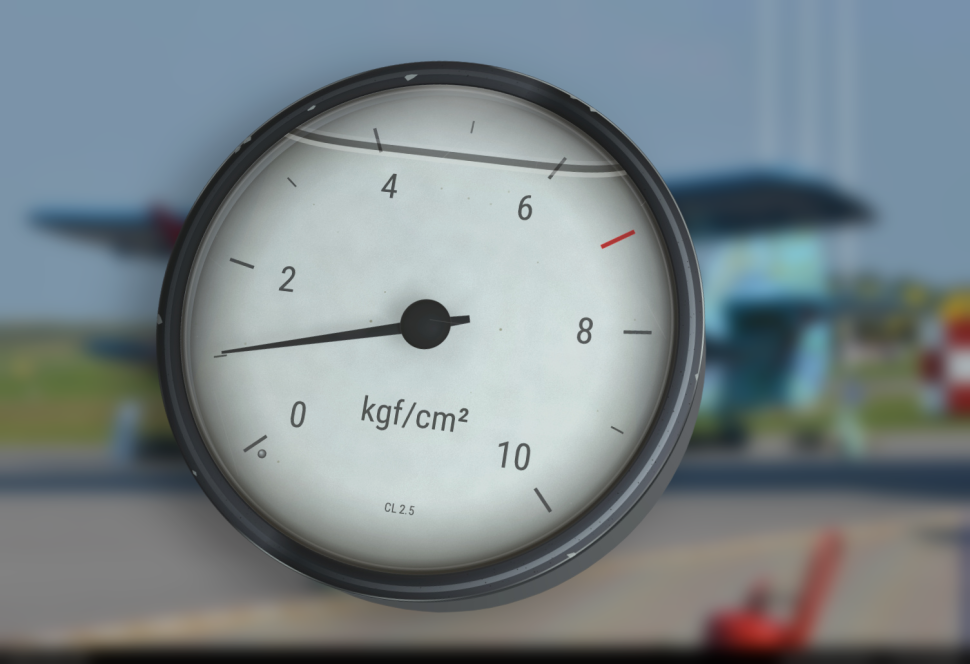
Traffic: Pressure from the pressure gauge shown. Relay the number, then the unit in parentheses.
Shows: 1 (kg/cm²)
